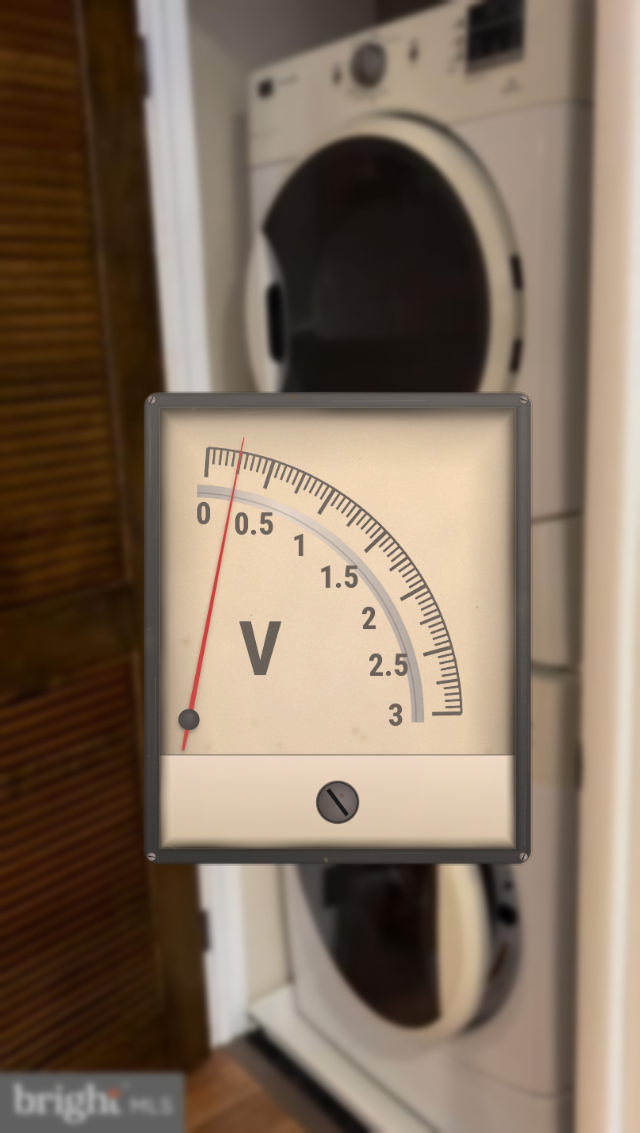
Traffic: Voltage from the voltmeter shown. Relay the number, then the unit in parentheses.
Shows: 0.25 (V)
